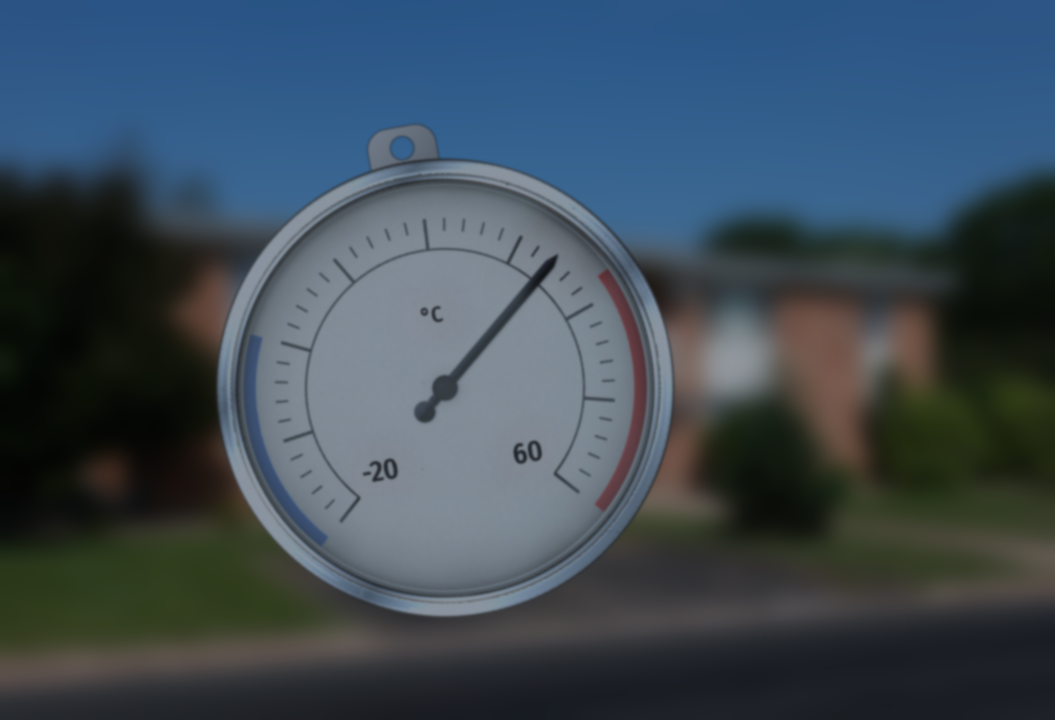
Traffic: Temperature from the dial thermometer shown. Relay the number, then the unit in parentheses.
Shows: 34 (°C)
